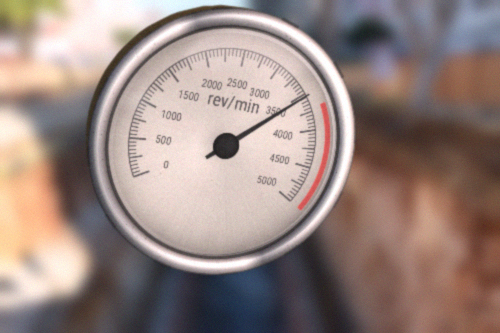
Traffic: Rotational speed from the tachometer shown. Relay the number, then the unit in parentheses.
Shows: 3500 (rpm)
